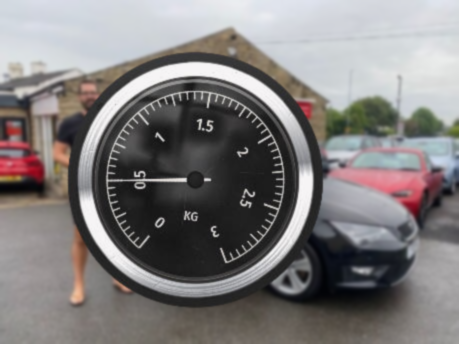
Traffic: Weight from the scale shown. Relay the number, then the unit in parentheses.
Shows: 0.5 (kg)
